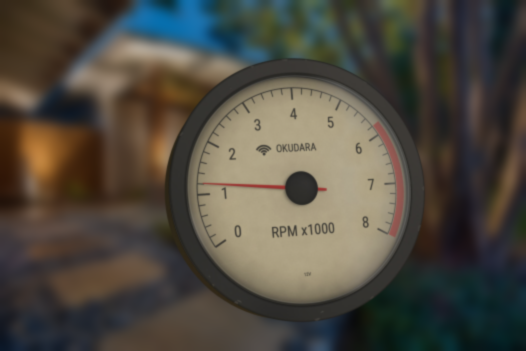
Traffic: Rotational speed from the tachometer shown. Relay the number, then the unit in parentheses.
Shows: 1200 (rpm)
